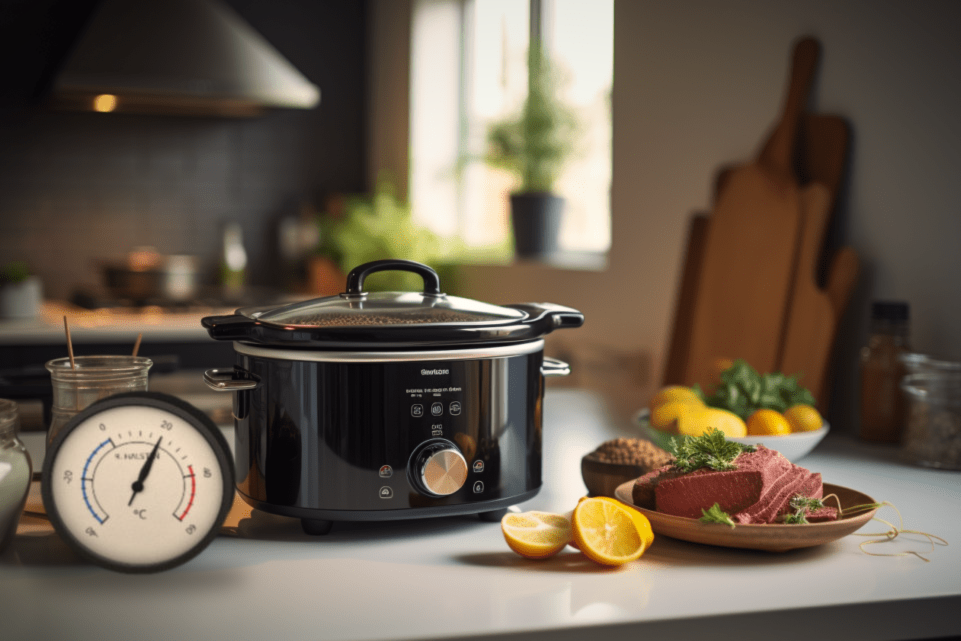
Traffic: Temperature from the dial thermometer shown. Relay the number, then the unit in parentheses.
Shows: 20 (°C)
